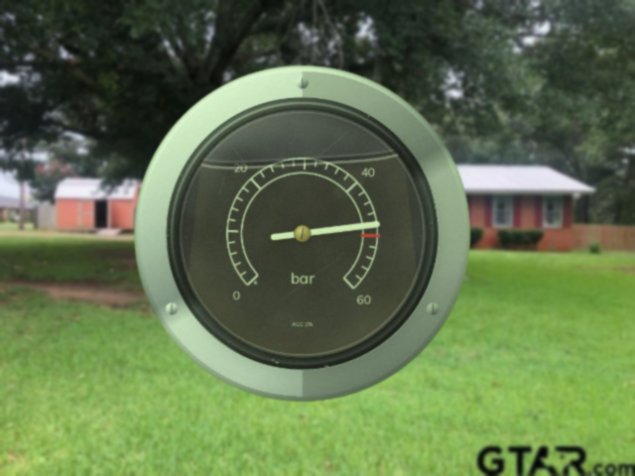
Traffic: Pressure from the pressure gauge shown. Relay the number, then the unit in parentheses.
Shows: 48 (bar)
